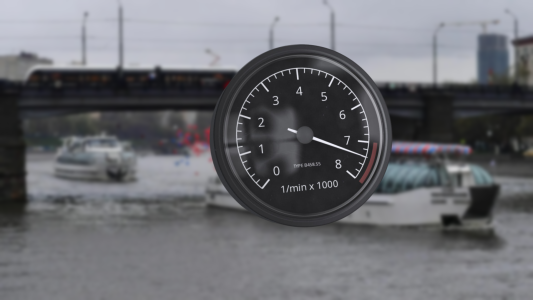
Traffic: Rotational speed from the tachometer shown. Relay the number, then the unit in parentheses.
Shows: 7400 (rpm)
